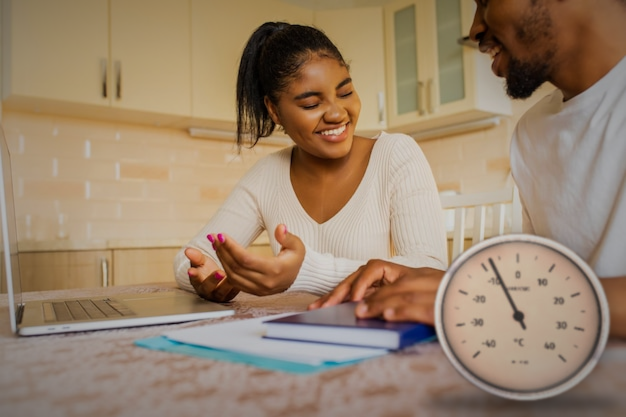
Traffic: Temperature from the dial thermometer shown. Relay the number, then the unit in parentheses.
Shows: -7.5 (°C)
